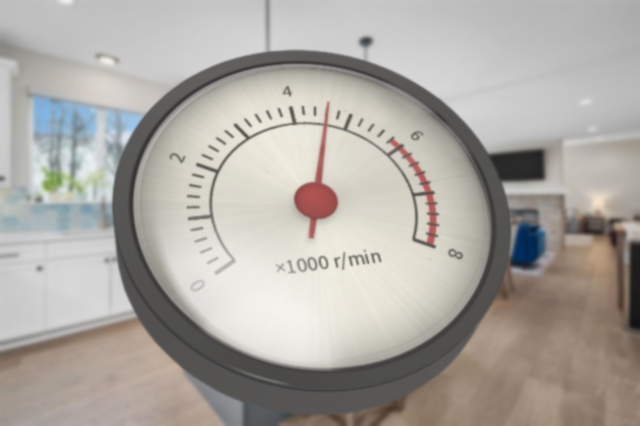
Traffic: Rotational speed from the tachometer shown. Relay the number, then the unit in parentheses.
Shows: 4600 (rpm)
